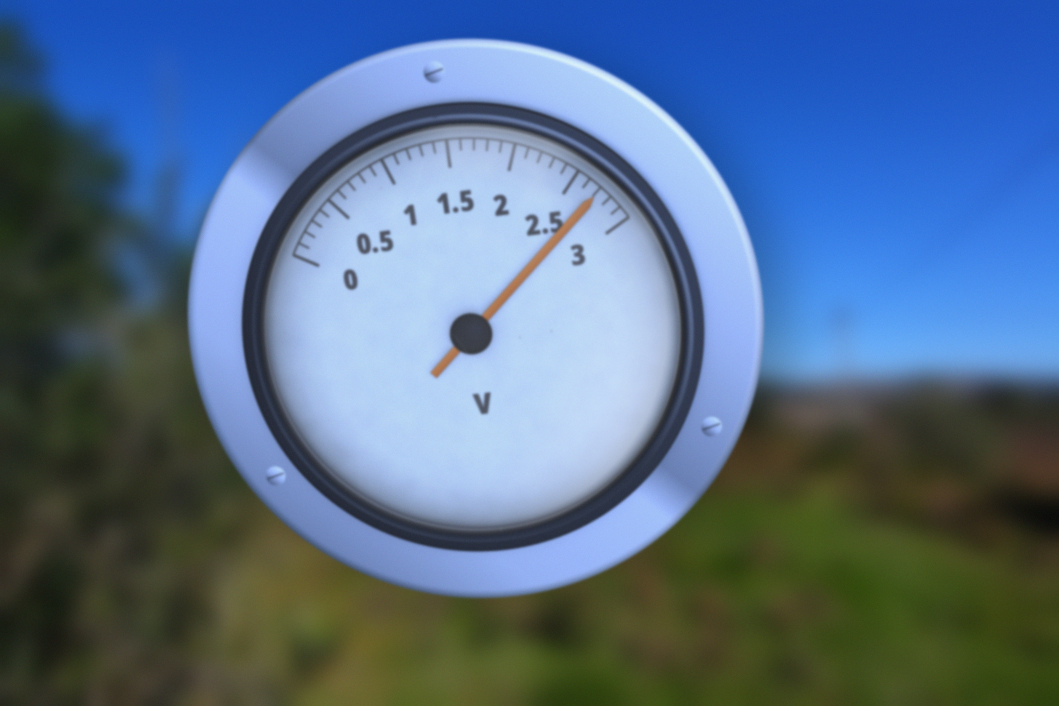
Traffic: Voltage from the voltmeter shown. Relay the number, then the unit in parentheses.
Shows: 2.7 (V)
